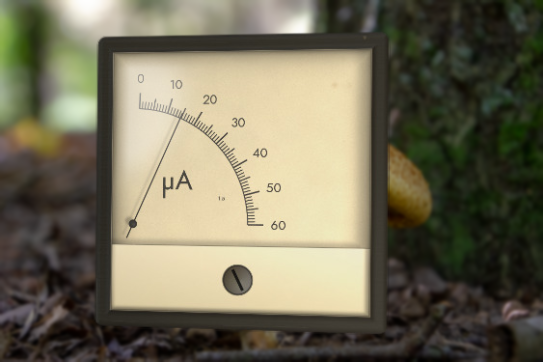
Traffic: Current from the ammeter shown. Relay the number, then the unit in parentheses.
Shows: 15 (µA)
